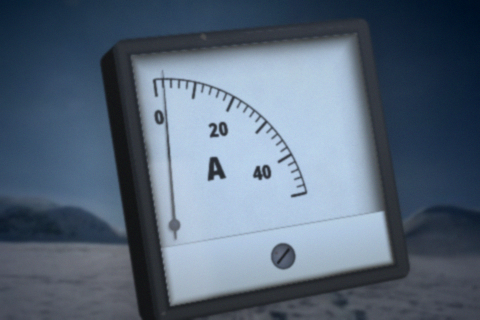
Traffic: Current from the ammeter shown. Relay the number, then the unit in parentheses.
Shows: 2 (A)
